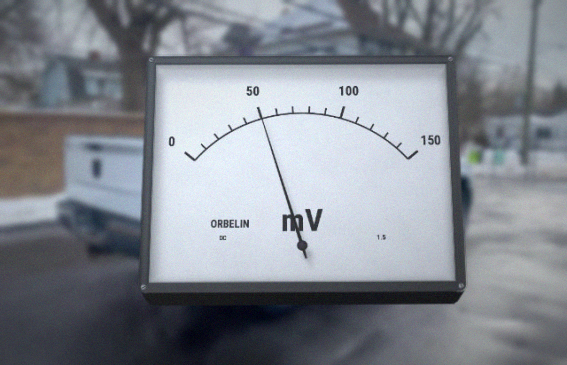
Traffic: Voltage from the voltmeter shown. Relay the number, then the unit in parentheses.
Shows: 50 (mV)
